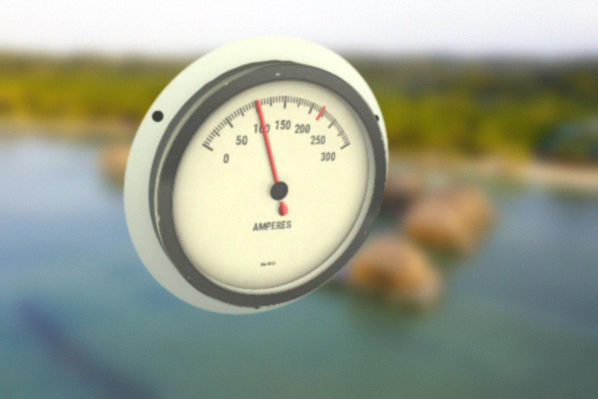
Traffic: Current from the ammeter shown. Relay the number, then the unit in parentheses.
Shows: 100 (A)
